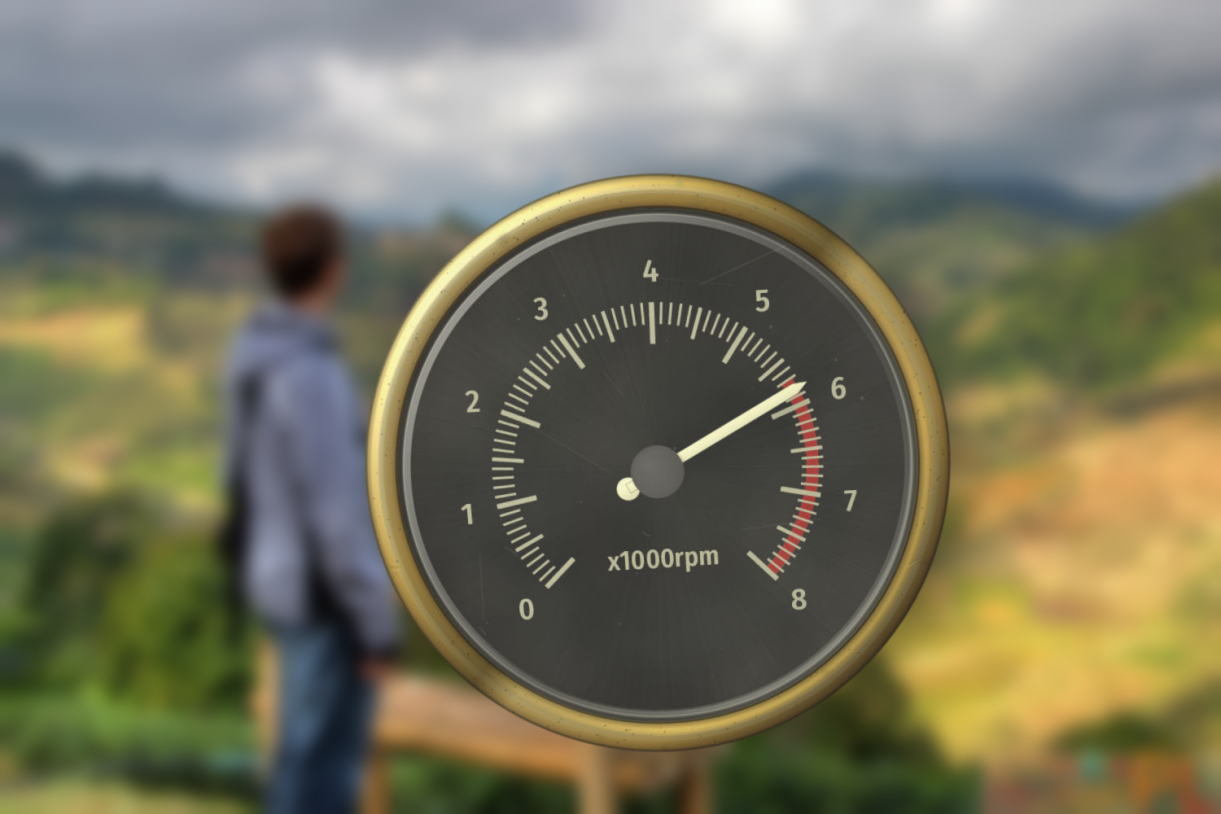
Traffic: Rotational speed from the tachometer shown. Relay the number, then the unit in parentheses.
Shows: 5800 (rpm)
